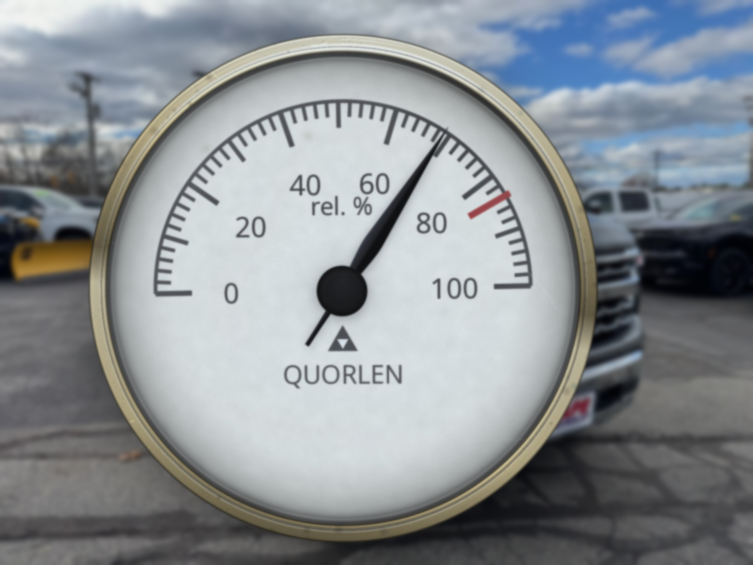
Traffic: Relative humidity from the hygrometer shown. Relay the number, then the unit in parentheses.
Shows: 69 (%)
